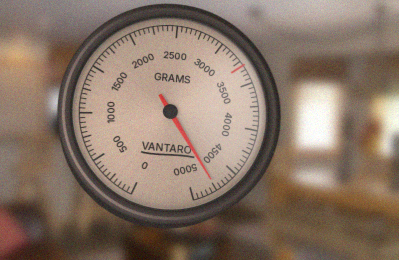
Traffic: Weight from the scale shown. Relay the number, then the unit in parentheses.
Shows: 4750 (g)
